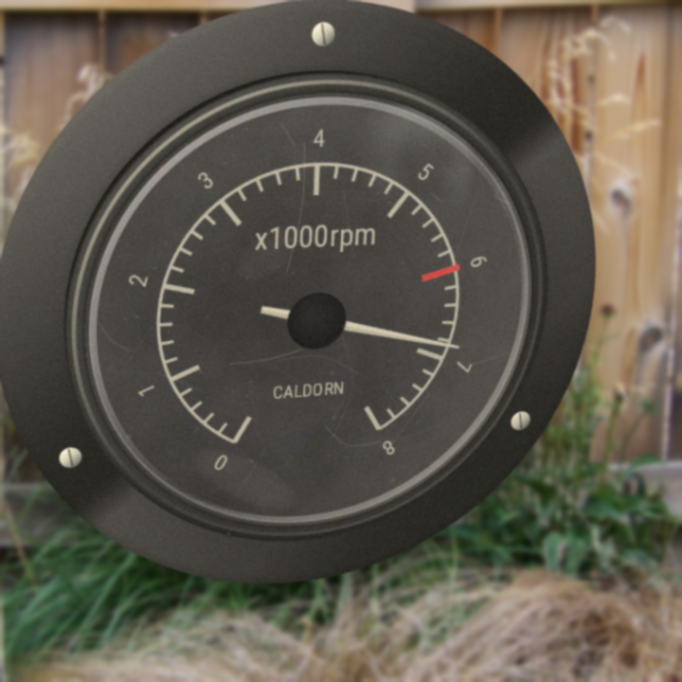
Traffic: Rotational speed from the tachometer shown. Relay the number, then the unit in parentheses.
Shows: 6800 (rpm)
